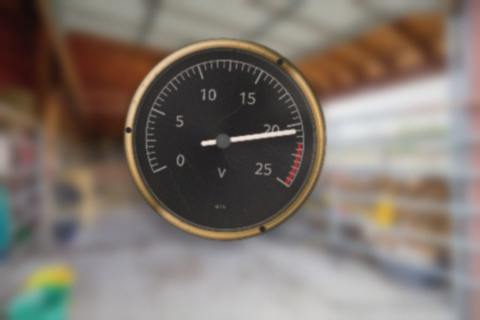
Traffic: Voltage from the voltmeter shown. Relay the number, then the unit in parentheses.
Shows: 20.5 (V)
